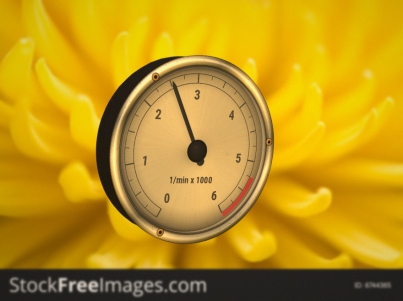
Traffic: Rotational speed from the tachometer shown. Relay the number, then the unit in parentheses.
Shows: 2500 (rpm)
